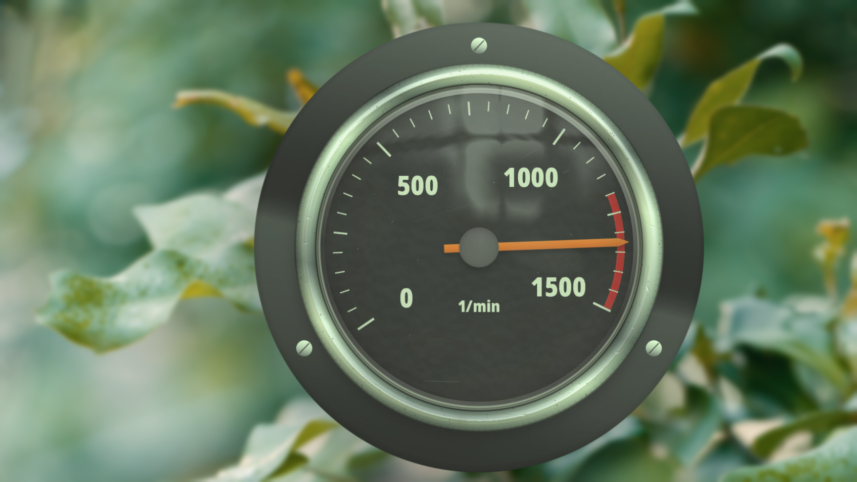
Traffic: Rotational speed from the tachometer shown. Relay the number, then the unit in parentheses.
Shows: 1325 (rpm)
